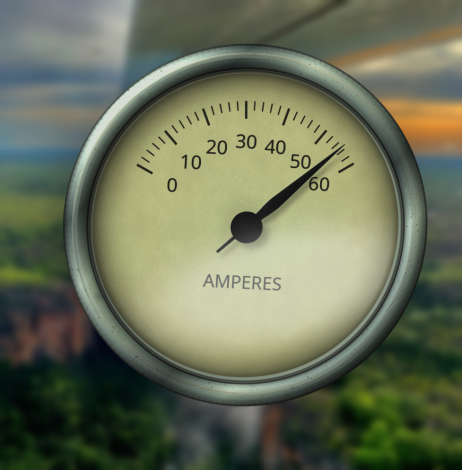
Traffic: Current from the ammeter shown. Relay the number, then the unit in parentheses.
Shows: 55 (A)
